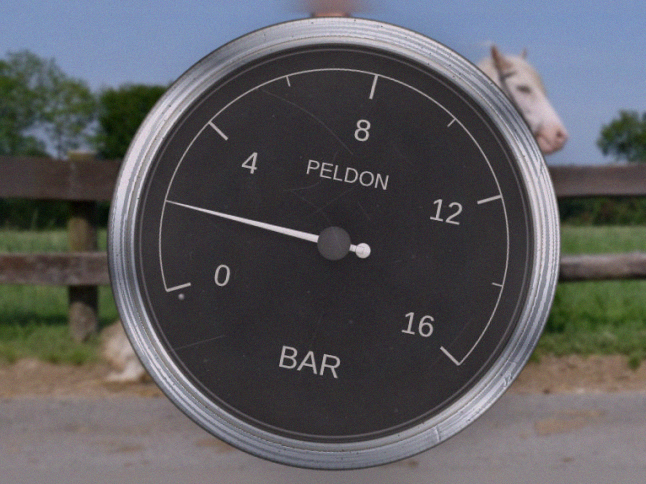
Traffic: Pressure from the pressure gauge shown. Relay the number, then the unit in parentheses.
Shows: 2 (bar)
